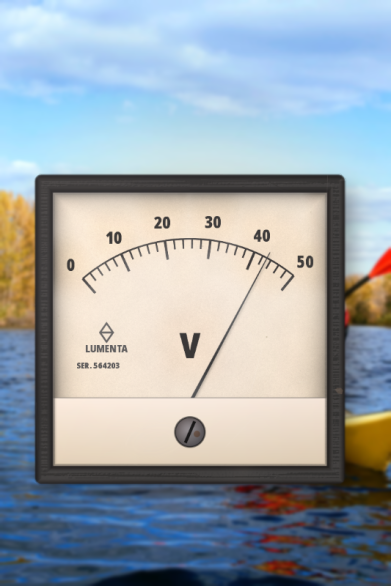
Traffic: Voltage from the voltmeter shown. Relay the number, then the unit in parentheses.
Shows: 43 (V)
